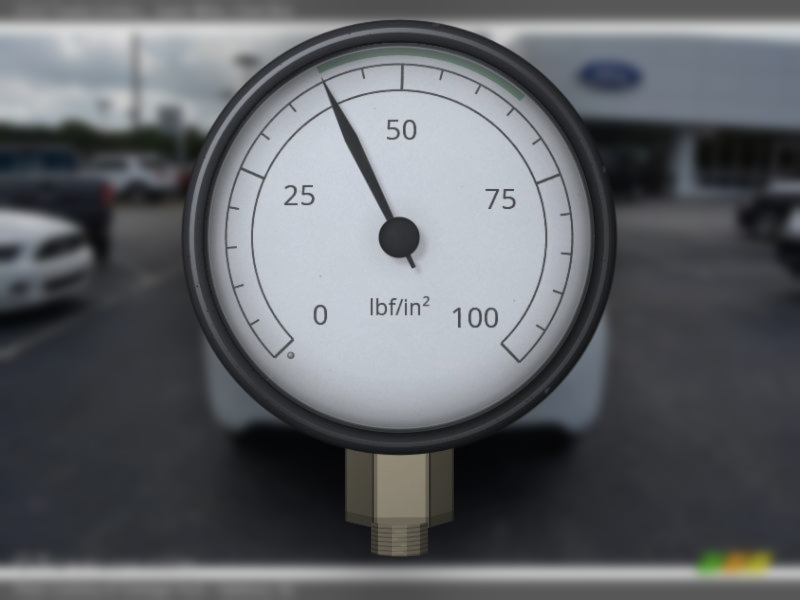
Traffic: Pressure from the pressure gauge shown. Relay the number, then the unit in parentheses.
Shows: 40 (psi)
